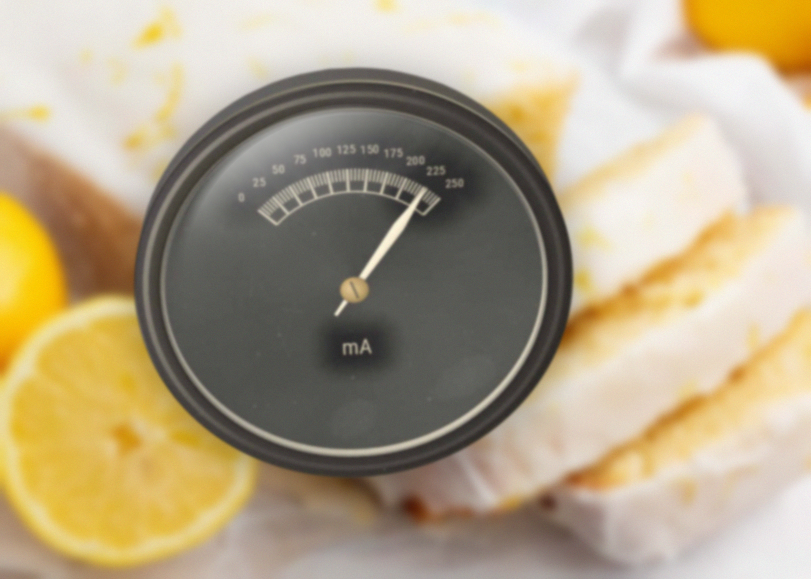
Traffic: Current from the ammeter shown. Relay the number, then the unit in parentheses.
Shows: 225 (mA)
